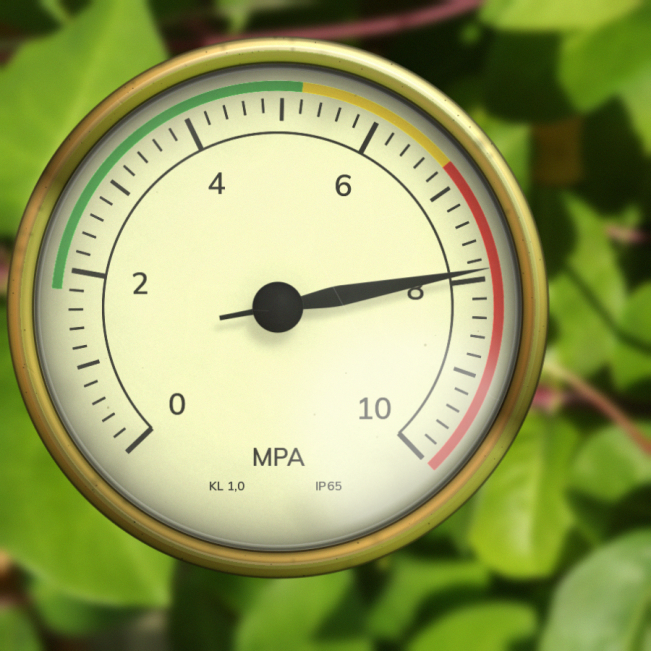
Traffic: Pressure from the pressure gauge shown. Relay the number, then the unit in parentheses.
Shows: 7.9 (MPa)
